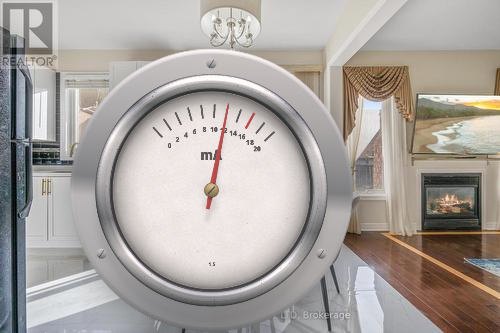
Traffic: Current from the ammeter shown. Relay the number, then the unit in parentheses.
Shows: 12 (mA)
